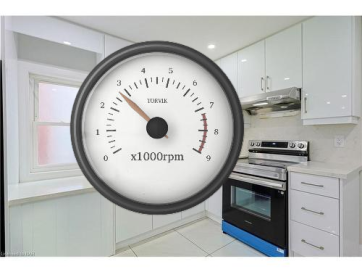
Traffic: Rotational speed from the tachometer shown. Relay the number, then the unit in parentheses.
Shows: 2750 (rpm)
